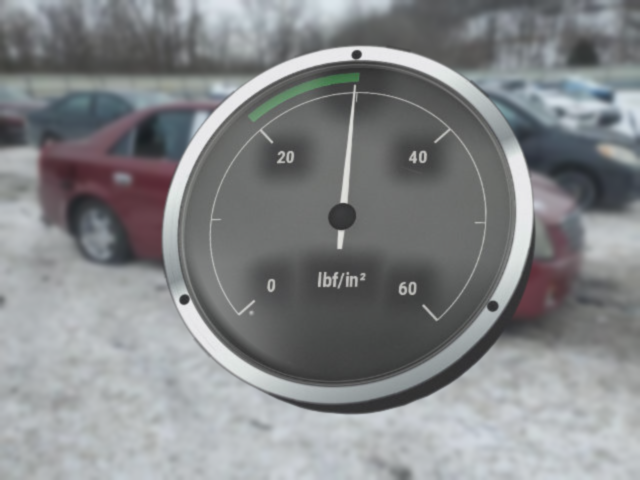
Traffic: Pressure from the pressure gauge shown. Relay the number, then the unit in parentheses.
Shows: 30 (psi)
